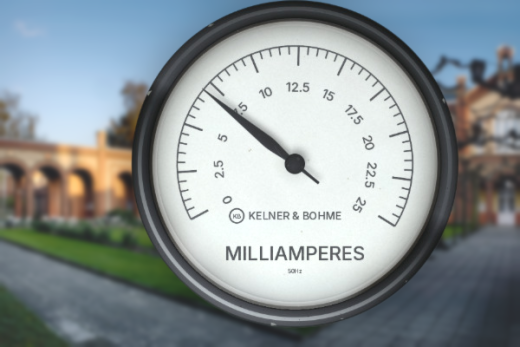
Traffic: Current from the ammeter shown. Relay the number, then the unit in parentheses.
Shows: 7 (mA)
